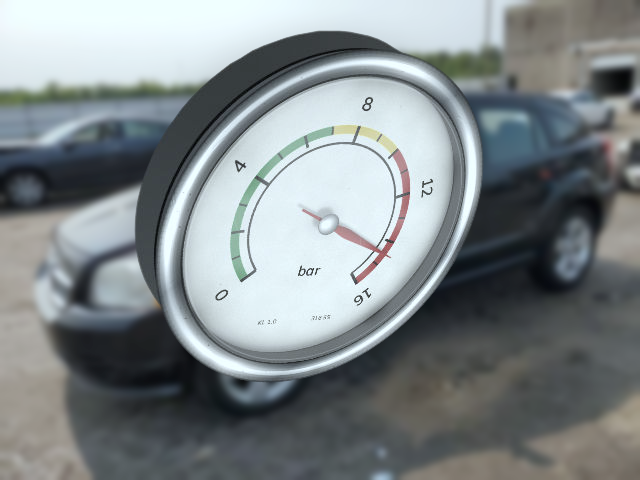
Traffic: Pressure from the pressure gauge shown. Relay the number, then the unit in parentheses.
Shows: 14.5 (bar)
